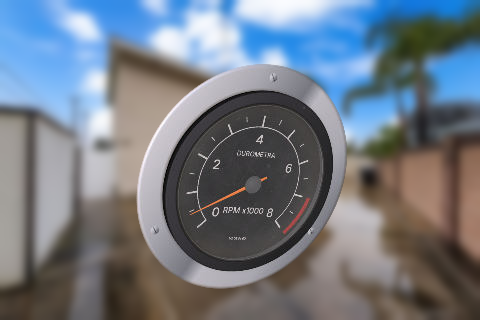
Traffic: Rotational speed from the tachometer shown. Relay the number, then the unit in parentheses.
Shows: 500 (rpm)
